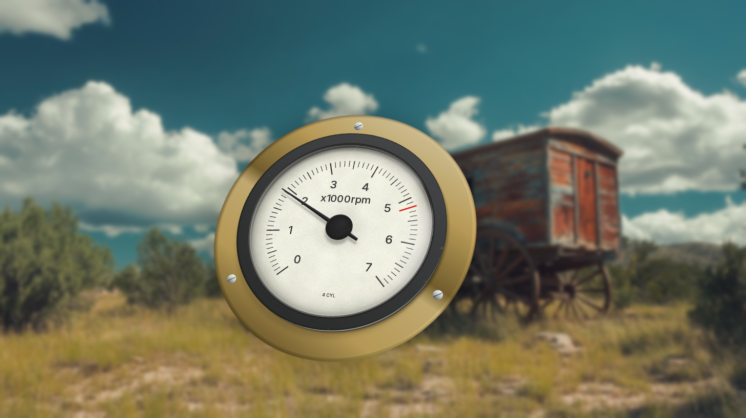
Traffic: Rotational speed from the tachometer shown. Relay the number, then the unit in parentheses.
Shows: 1900 (rpm)
